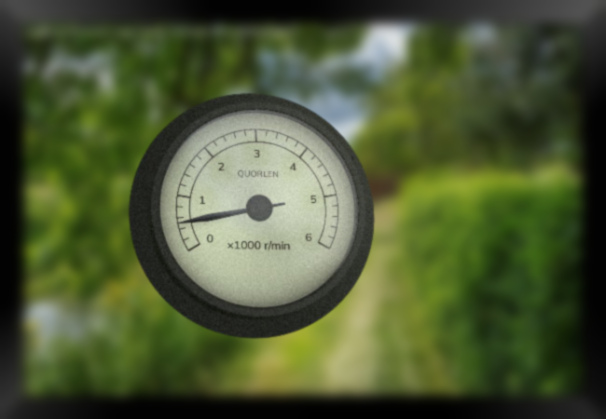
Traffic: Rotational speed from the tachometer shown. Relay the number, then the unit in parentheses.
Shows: 500 (rpm)
